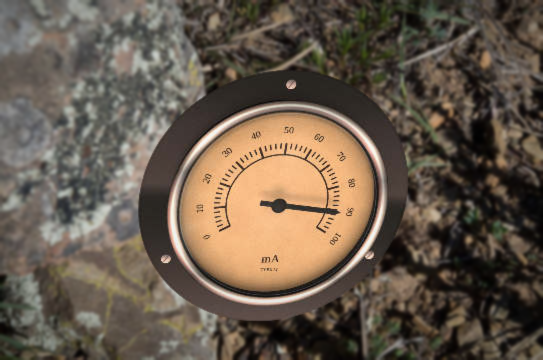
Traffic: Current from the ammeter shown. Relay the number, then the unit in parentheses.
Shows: 90 (mA)
